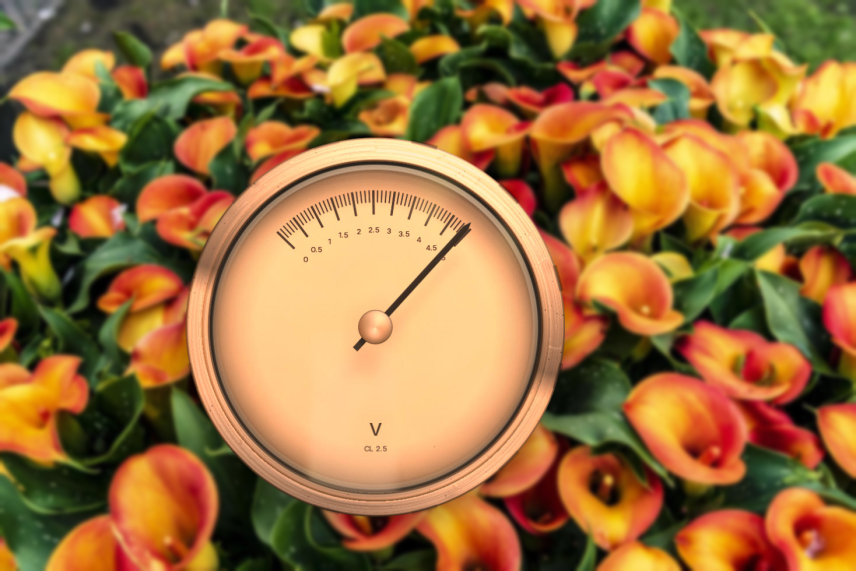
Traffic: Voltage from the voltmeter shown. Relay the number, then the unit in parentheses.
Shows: 4.9 (V)
